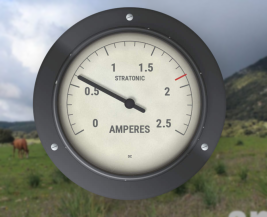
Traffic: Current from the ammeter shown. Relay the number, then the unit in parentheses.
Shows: 0.6 (A)
